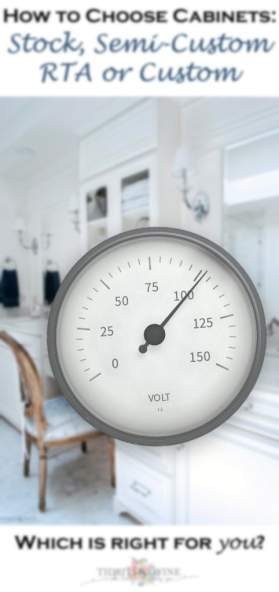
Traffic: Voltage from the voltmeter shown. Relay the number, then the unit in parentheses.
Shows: 102.5 (V)
